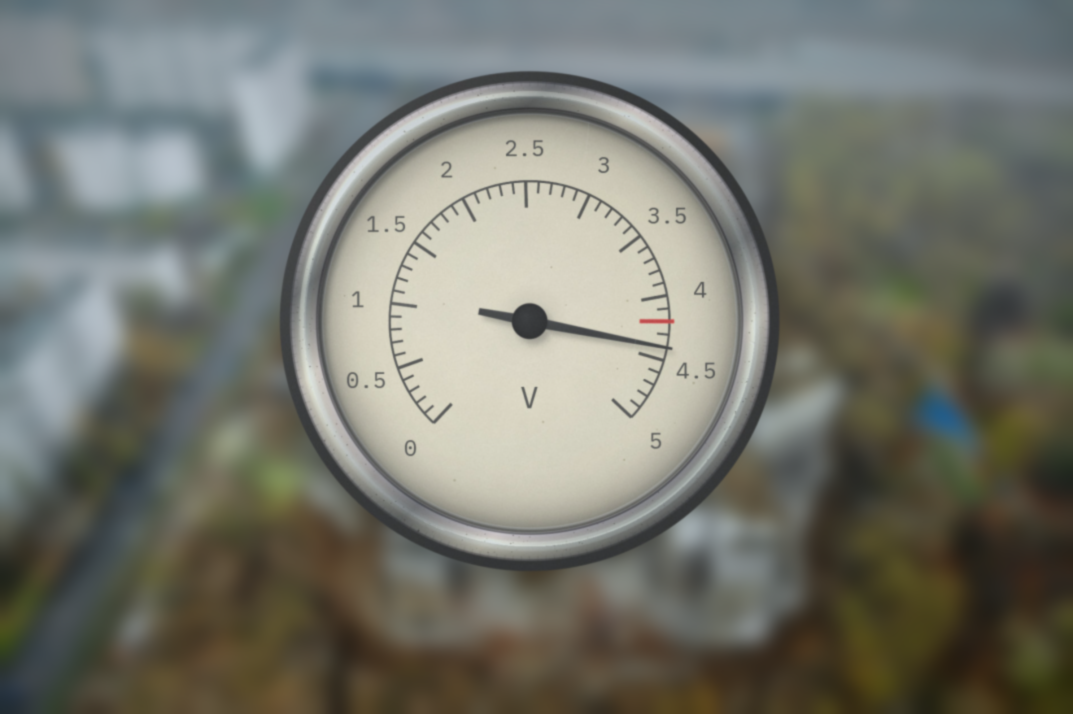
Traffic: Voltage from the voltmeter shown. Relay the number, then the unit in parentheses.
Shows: 4.4 (V)
